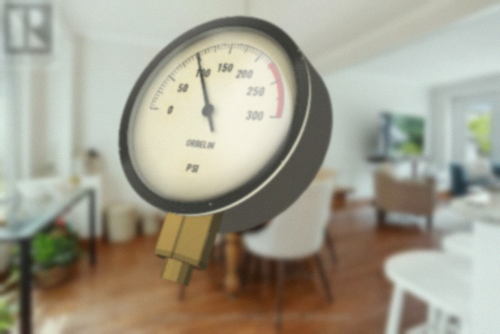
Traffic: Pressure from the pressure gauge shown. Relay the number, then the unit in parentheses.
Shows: 100 (psi)
